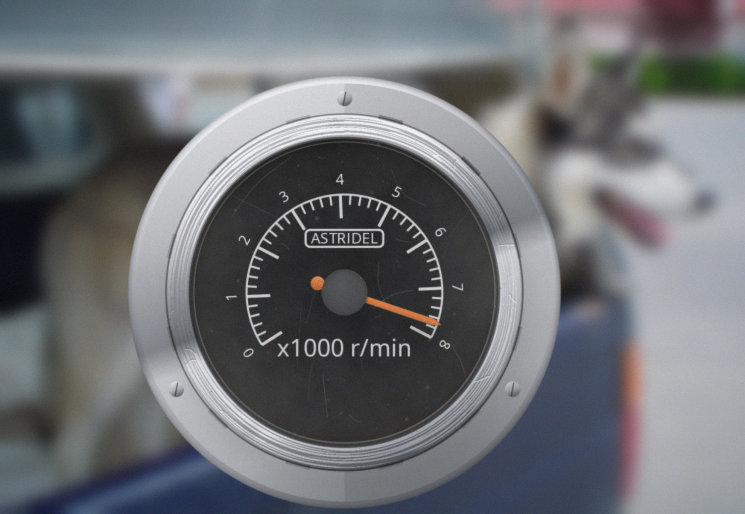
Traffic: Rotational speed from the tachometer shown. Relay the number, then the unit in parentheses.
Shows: 7700 (rpm)
